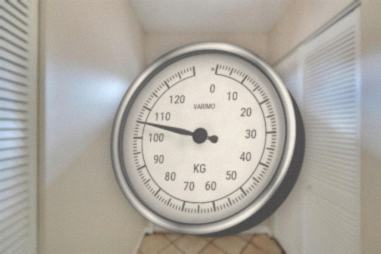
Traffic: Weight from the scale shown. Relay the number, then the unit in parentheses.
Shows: 105 (kg)
